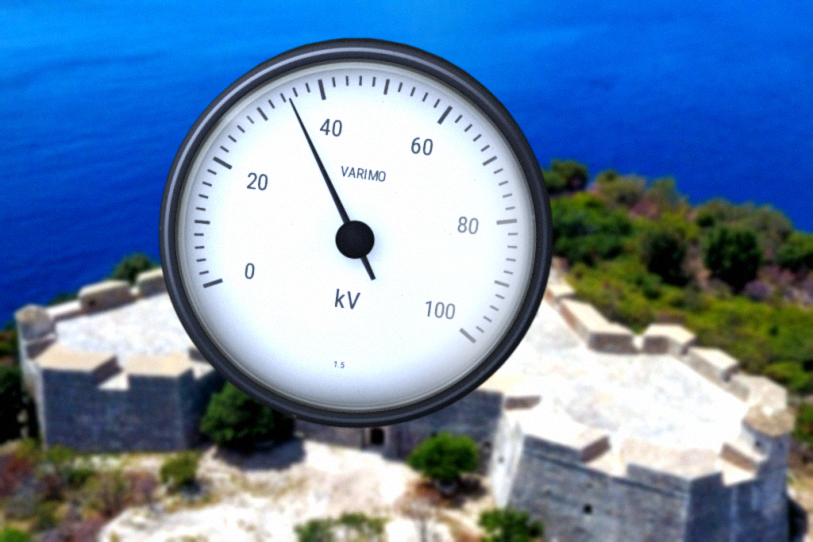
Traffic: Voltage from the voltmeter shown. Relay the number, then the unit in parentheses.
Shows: 35 (kV)
